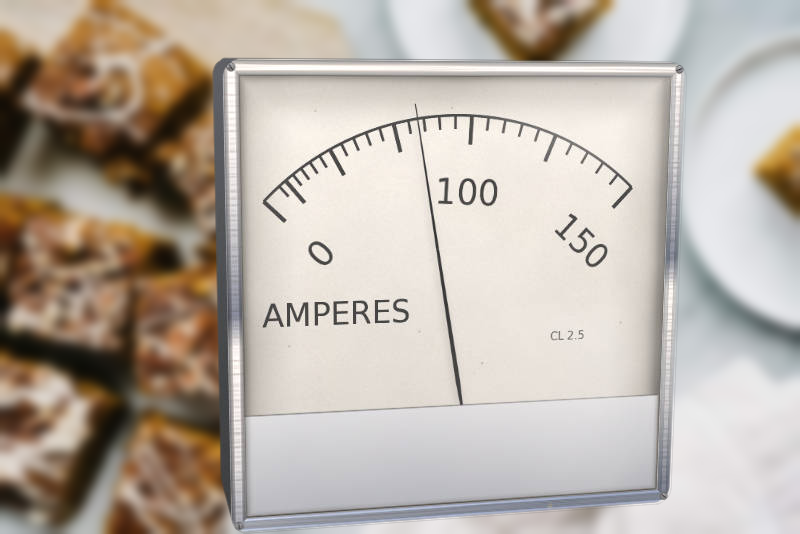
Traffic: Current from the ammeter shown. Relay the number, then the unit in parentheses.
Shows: 82.5 (A)
